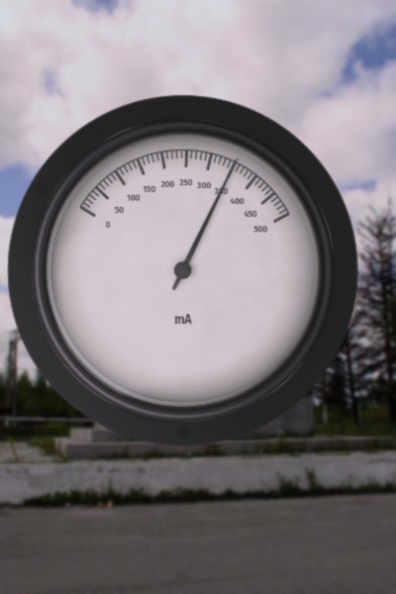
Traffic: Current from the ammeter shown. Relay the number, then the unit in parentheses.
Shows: 350 (mA)
